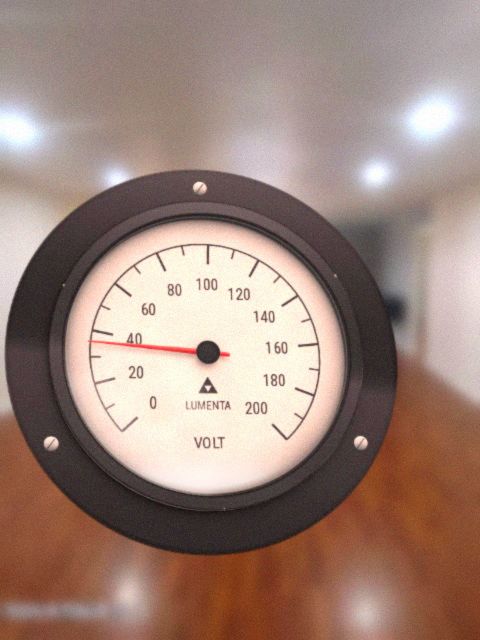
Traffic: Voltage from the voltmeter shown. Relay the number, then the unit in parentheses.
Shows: 35 (V)
